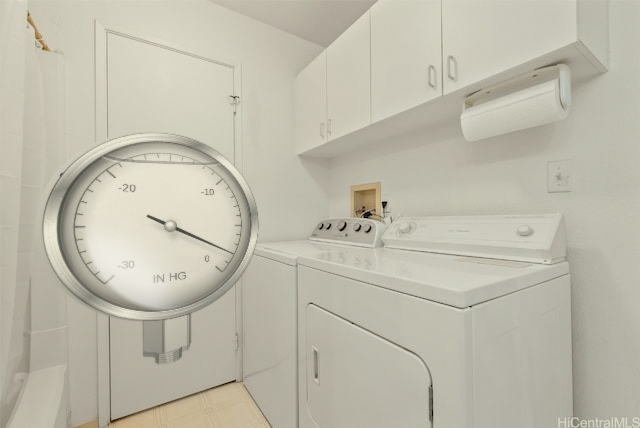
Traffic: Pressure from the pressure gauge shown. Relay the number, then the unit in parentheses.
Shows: -2 (inHg)
